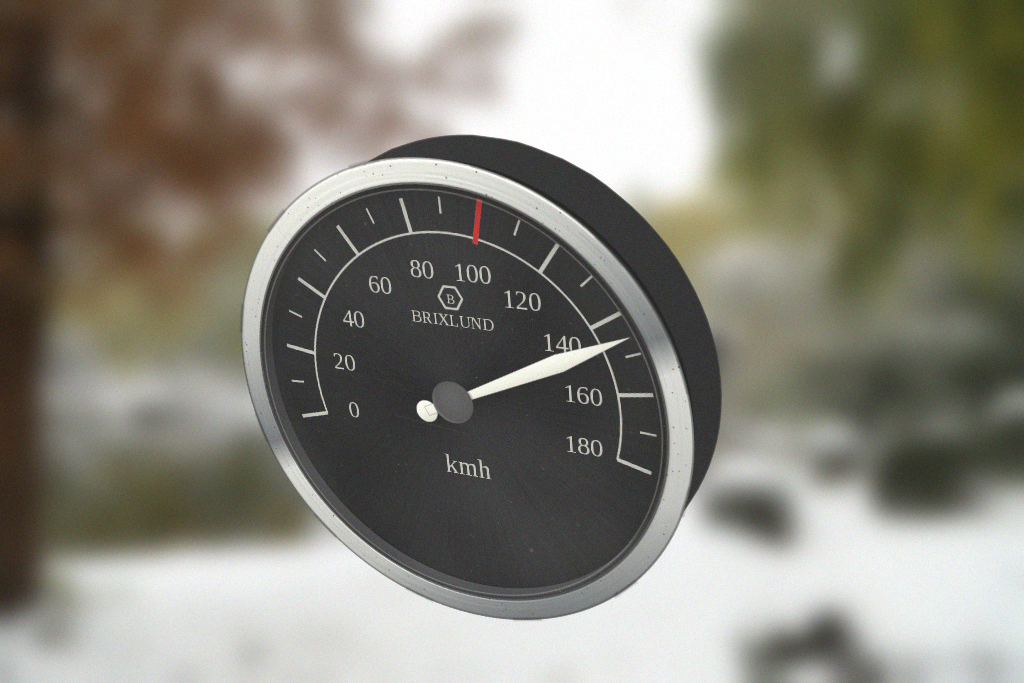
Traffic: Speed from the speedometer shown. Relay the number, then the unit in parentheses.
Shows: 145 (km/h)
